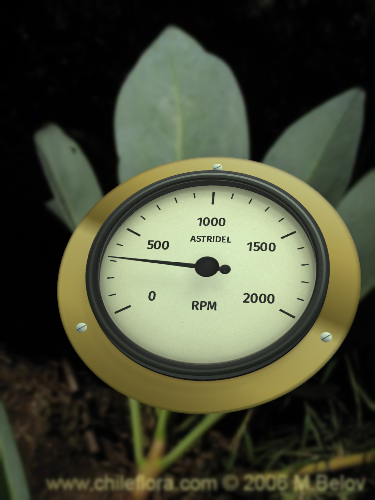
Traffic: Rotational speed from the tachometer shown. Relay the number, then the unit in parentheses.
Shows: 300 (rpm)
